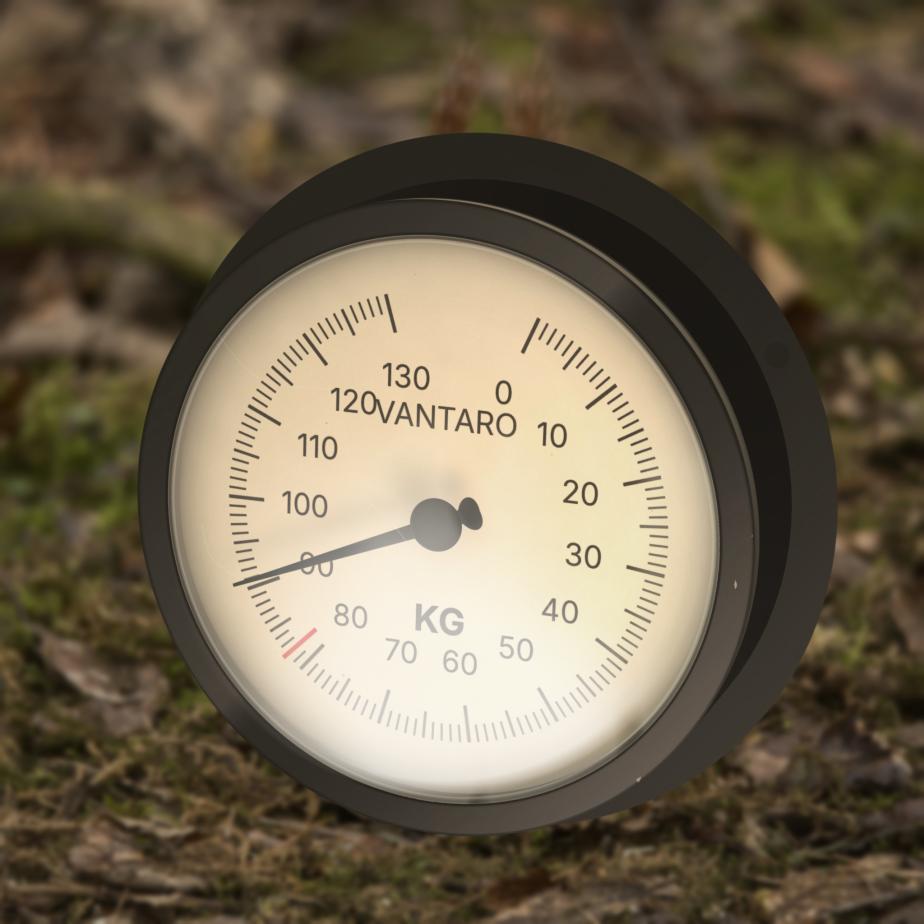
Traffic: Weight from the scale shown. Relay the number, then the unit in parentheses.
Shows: 91 (kg)
